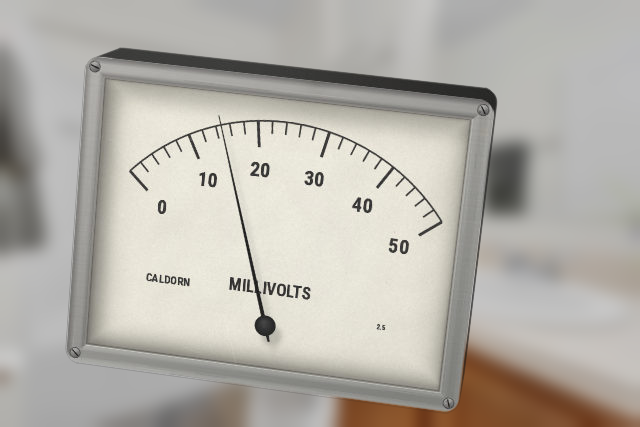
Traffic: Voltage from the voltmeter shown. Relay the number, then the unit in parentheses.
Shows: 15 (mV)
